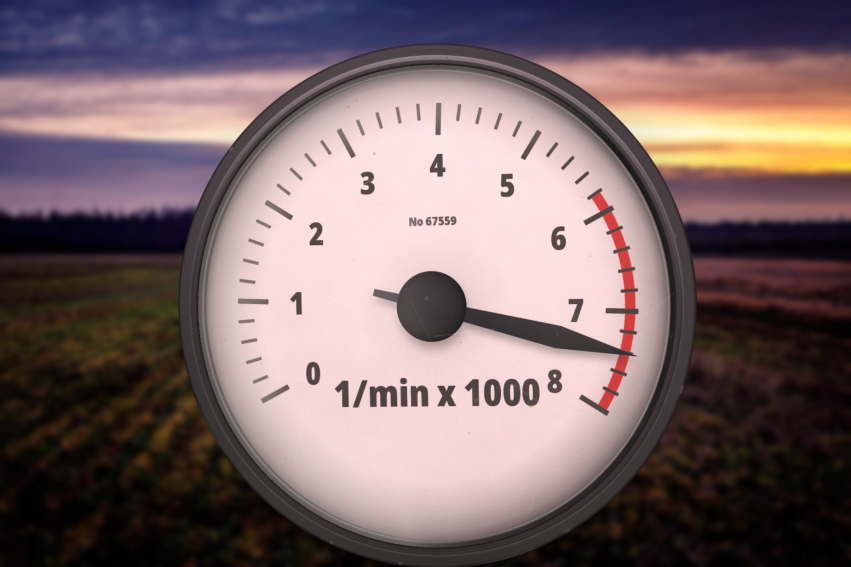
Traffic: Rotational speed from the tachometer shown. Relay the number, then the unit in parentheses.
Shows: 7400 (rpm)
